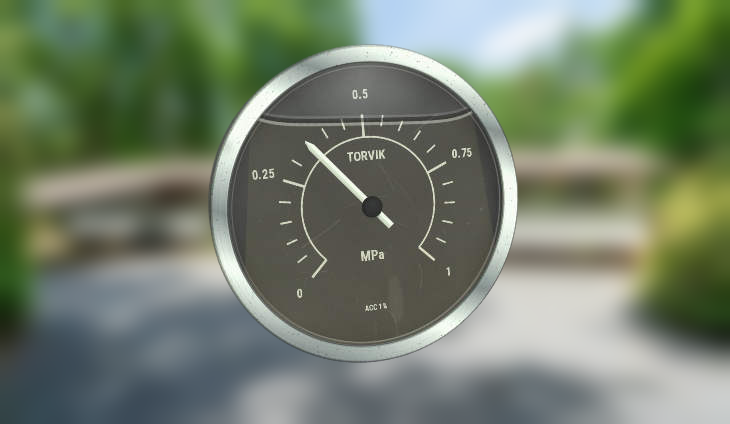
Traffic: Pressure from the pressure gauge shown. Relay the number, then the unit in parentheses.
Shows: 0.35 (MPa)
